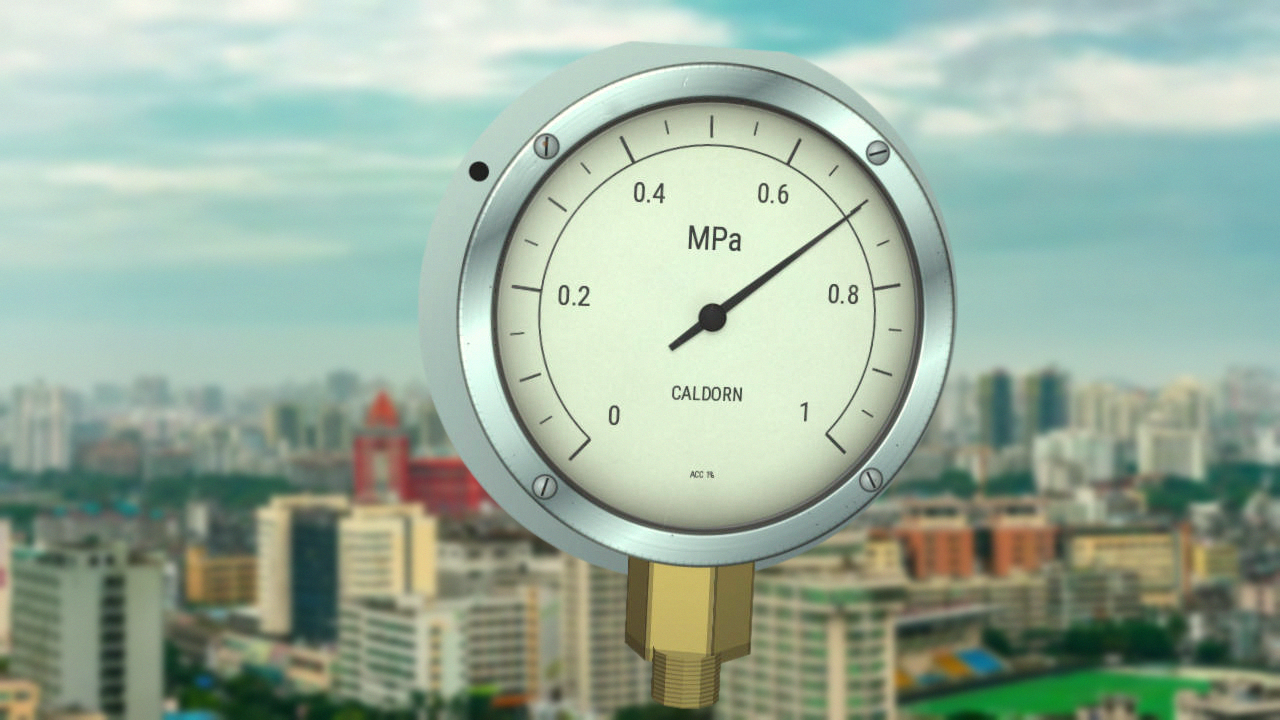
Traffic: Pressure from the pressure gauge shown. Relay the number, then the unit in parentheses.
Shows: 0.7 (MPa)
